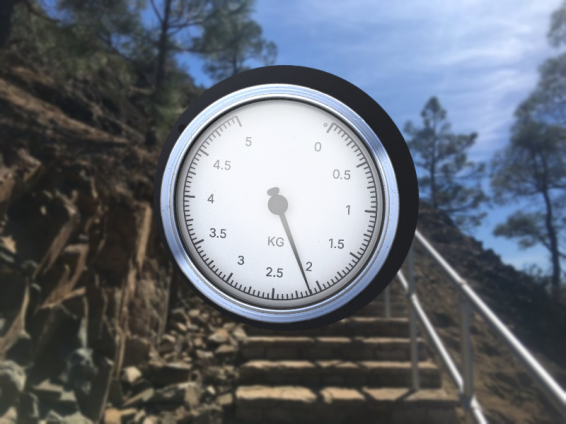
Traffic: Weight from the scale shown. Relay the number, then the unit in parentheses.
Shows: 2.1 (kg)
